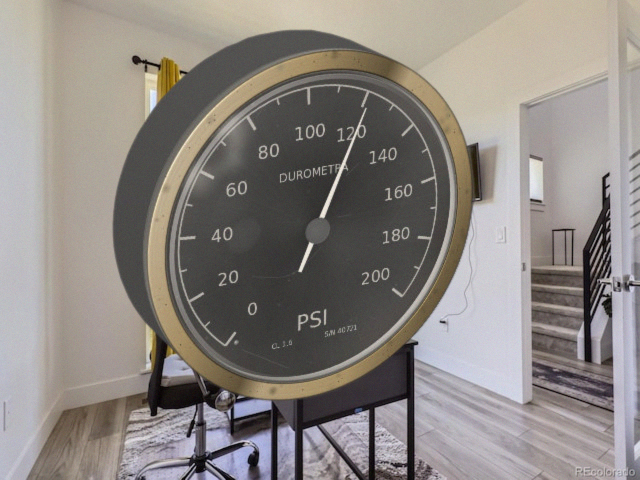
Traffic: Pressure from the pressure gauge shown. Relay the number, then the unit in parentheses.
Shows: 120 (psi)
